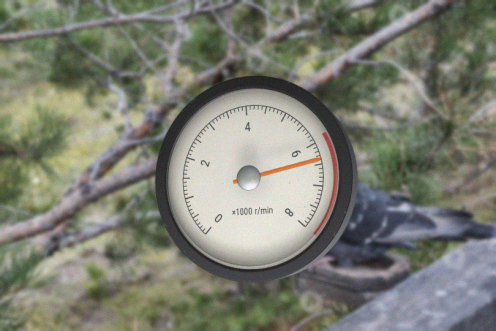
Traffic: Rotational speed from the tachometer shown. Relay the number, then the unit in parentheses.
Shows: 6400 (rpm)
